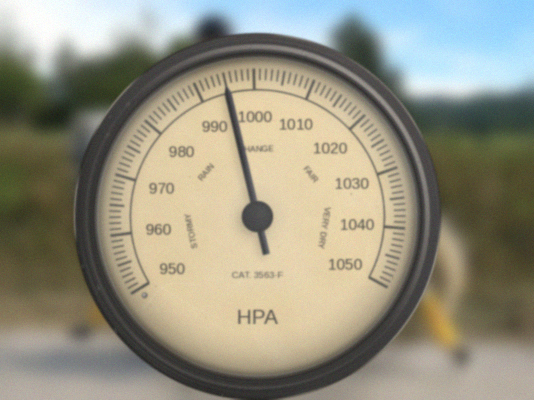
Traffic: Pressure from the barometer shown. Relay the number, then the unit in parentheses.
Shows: 995 (hPa)
